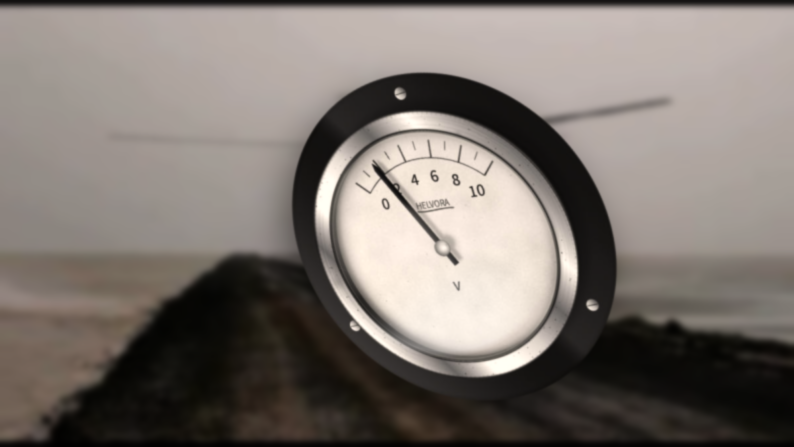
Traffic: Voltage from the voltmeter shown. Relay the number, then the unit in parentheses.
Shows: 2 (V)
